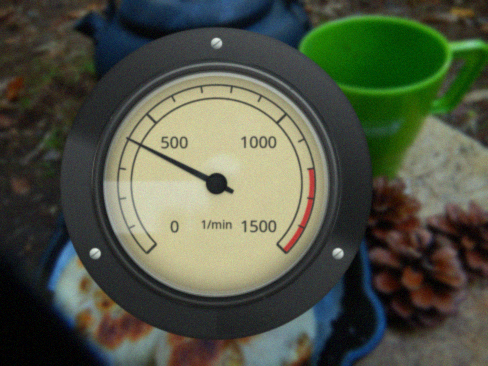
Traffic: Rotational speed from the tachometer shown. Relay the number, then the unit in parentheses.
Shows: 400 (rpm)
